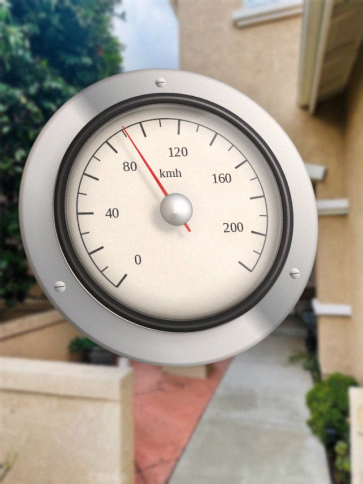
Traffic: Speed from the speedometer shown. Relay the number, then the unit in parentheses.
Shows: 90 (km/h)
